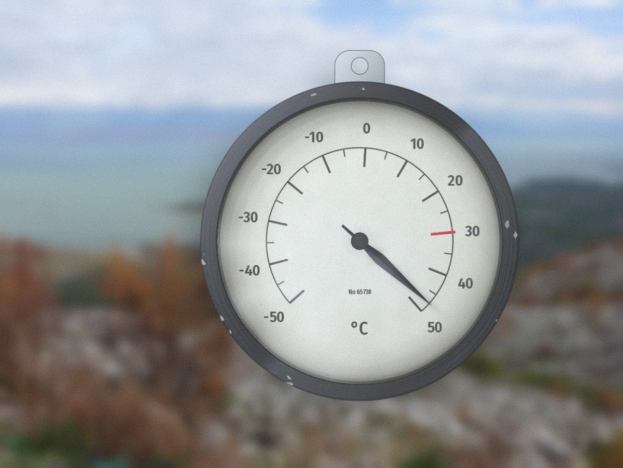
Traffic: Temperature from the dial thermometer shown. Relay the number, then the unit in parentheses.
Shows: 47.5 (°C)
